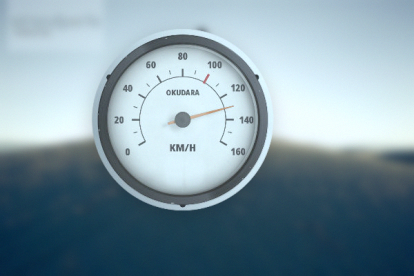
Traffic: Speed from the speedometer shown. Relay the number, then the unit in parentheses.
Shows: 130 (km/h)
